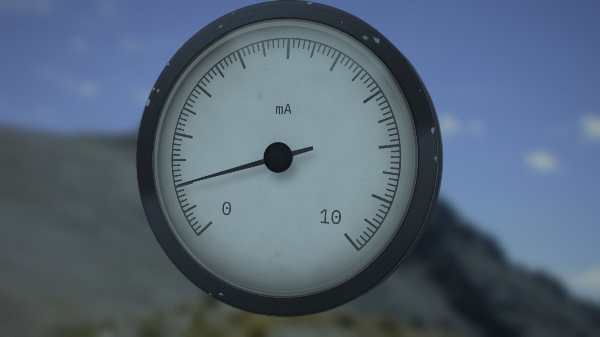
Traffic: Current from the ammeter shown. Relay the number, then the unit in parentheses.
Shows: 1 (mA)
